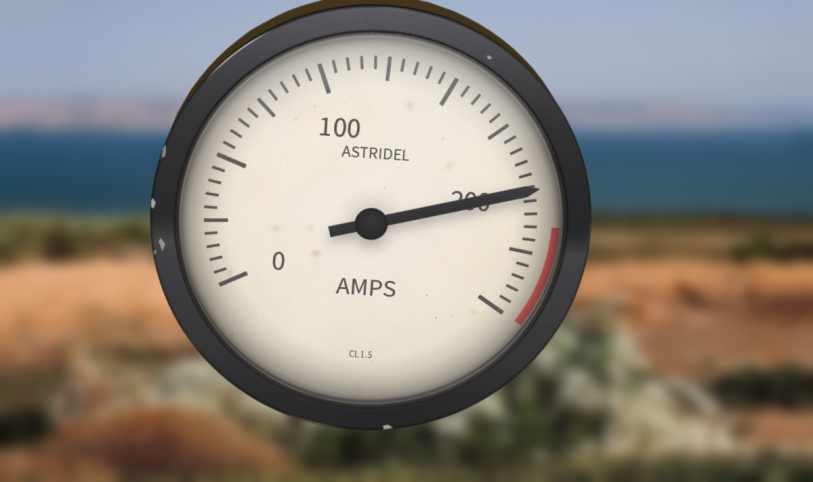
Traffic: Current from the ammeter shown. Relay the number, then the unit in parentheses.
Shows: 200 (A)
